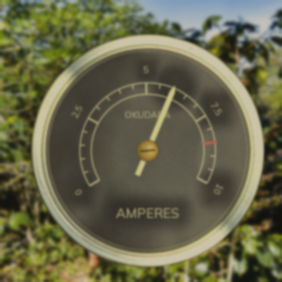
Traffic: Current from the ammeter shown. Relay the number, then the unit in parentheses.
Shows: 6 (A)
